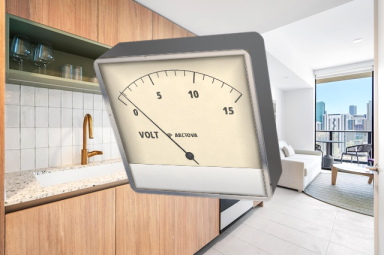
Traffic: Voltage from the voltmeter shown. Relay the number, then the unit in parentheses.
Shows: 1 (V)
